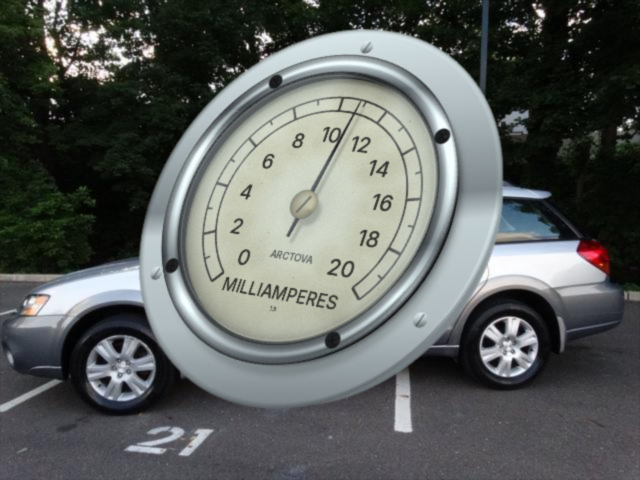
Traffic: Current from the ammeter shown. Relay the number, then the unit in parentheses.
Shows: 11 (mA)
